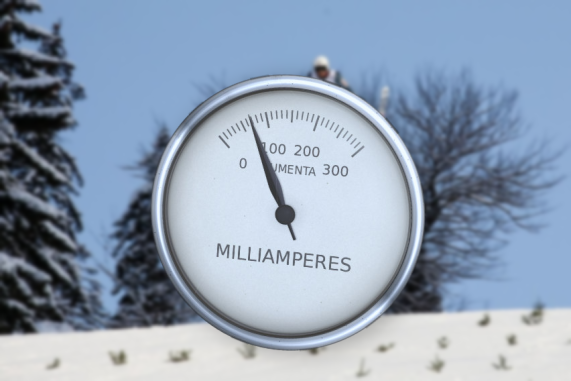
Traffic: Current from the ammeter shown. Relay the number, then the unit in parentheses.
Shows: 70 (mA)
